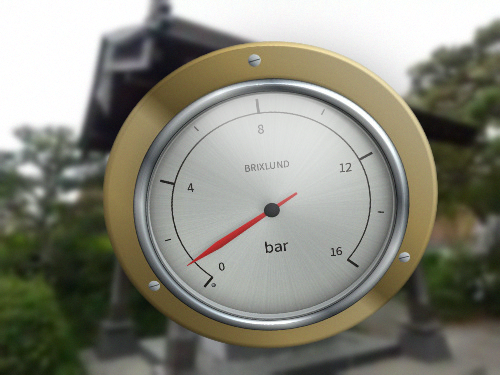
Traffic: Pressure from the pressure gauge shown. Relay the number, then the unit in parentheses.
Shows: 1 (bar)
